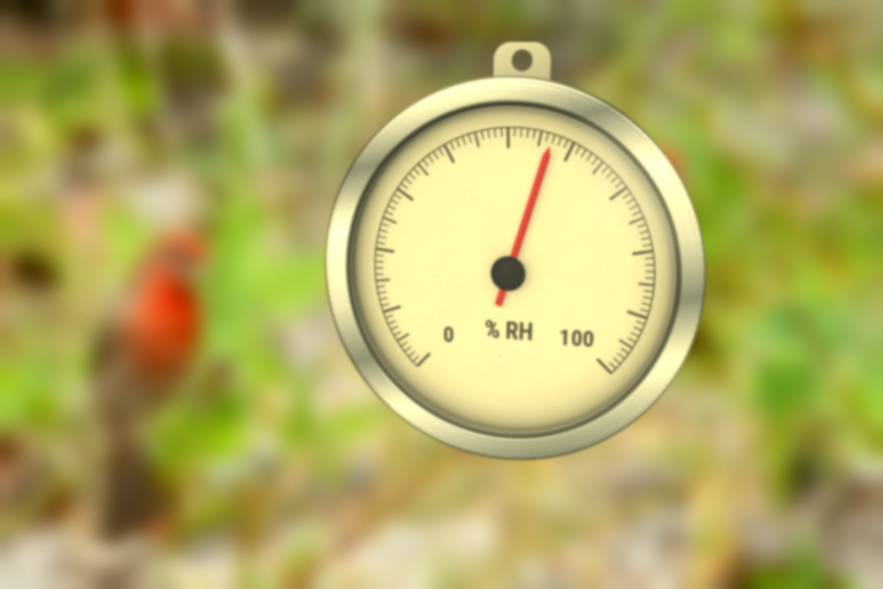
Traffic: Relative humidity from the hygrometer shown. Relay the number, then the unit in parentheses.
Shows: 57 (%)
